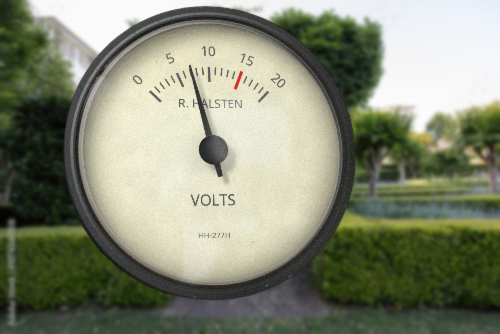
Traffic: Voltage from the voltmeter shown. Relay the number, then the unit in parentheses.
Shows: 7 (V)
